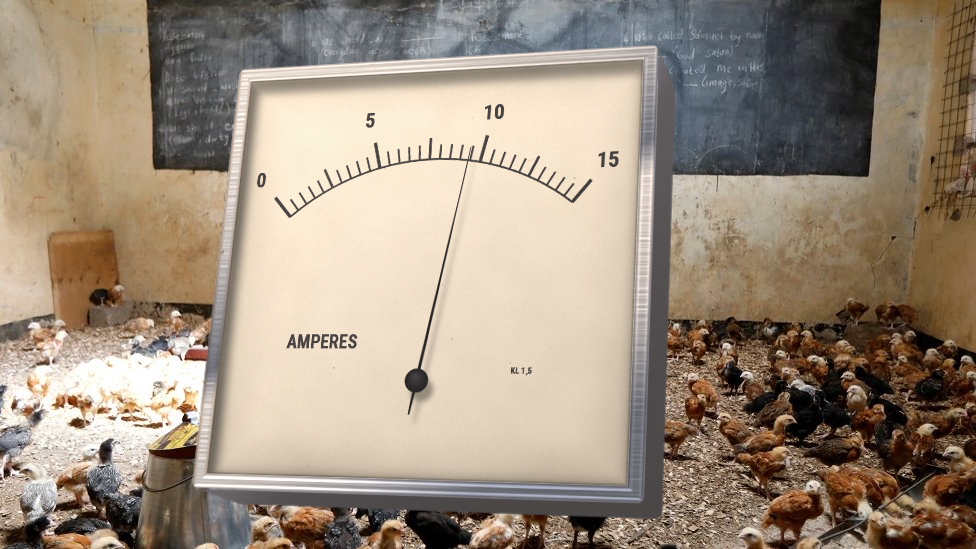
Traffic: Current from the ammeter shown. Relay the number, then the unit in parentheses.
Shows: 9.5 (A)
